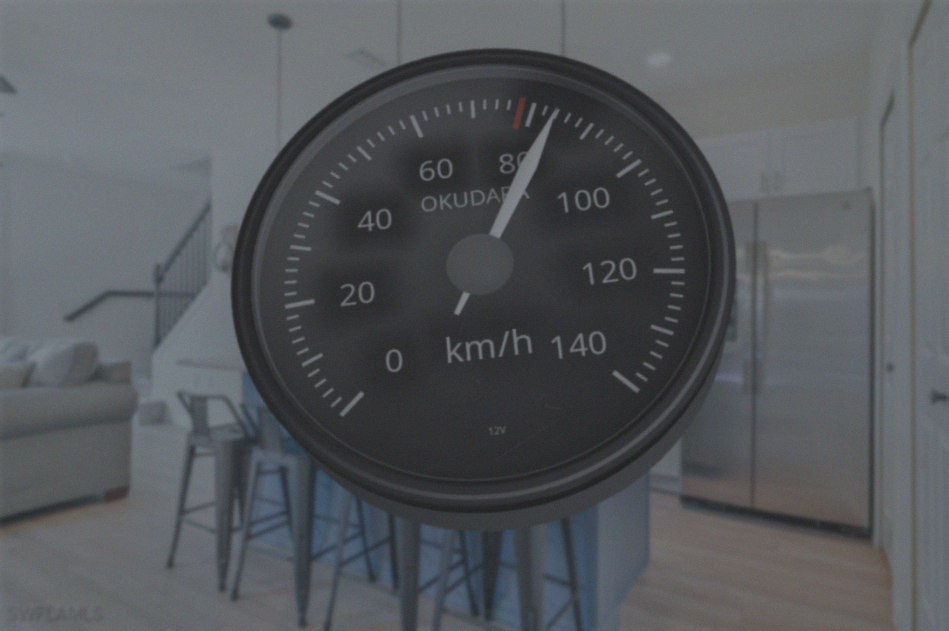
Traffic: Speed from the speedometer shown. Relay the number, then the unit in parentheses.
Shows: 84 (km/h)
